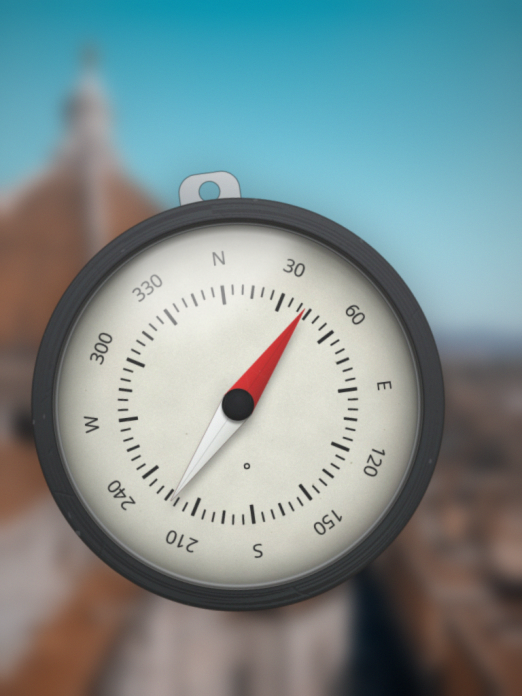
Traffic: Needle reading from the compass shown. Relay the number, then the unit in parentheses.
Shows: 42.5 (°)
